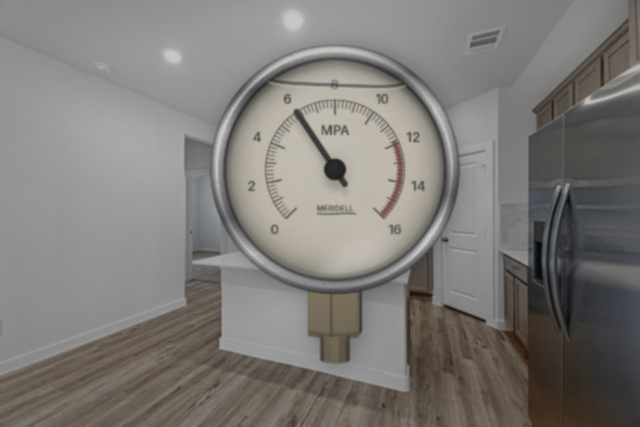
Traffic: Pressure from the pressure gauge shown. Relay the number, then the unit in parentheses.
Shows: 6 (MPa)
